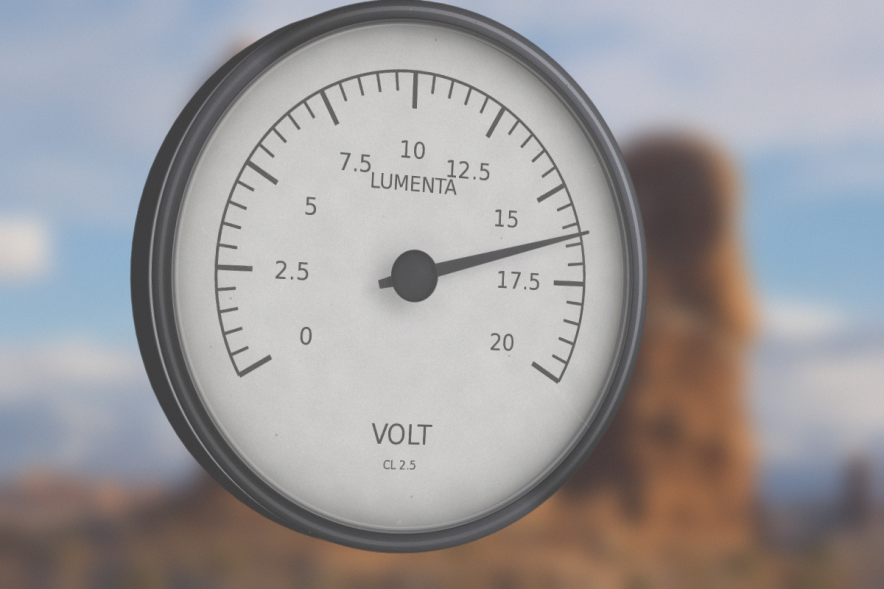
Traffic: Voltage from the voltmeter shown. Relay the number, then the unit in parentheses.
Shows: 16.25 (V)
